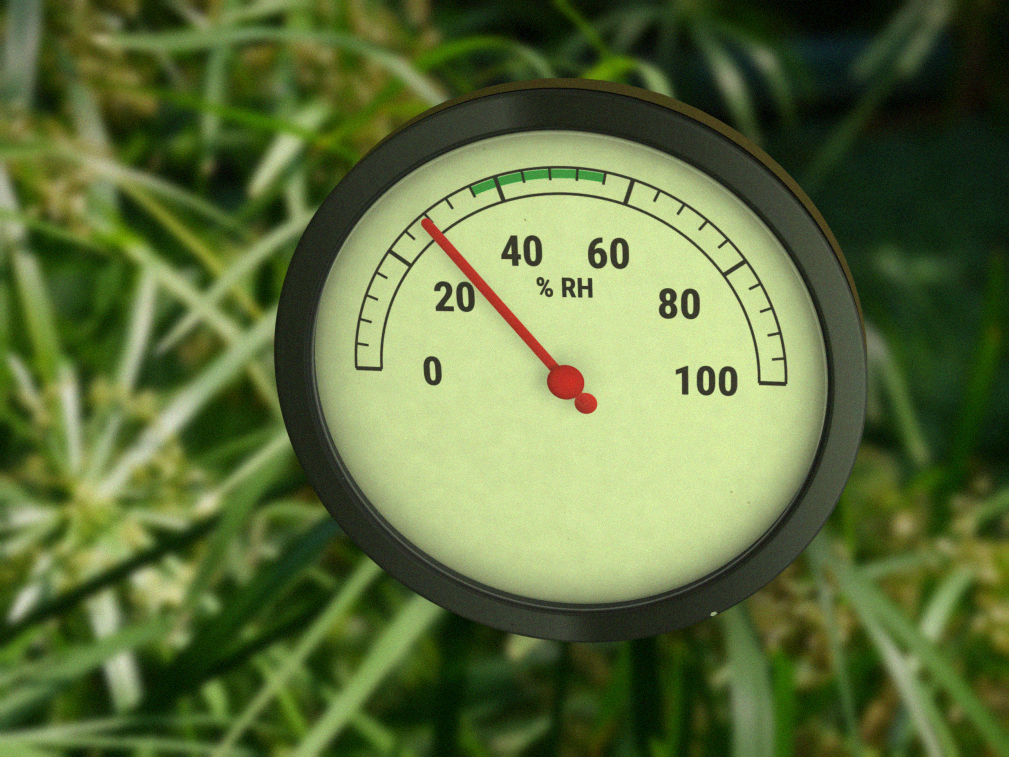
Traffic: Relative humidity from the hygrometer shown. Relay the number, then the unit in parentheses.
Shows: 28 (%)
